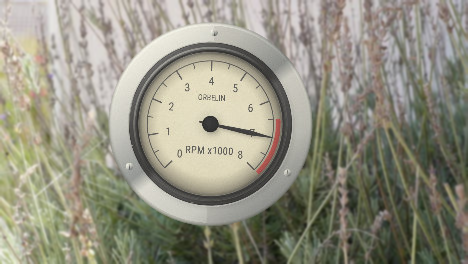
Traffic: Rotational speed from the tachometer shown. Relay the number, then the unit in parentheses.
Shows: 7000 (rpm)
